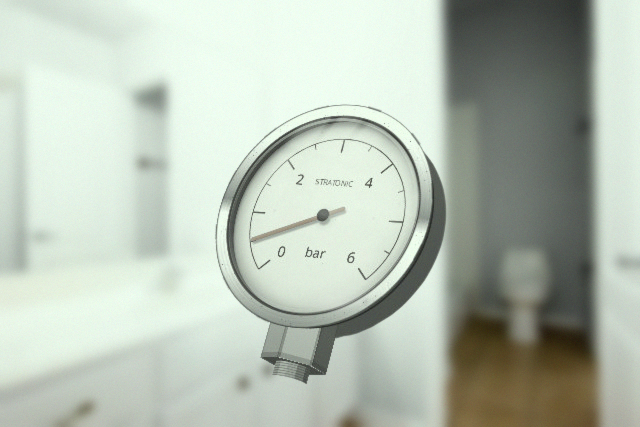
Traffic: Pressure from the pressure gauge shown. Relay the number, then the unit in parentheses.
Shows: 0.5 (bar)
